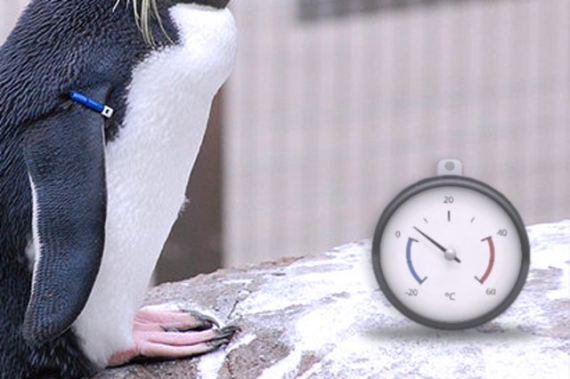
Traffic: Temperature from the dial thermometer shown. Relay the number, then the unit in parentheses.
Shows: 5 (°C)
